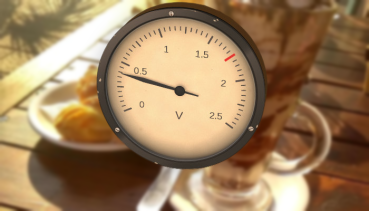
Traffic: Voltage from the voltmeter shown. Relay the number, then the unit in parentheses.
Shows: 0.4 (V)
